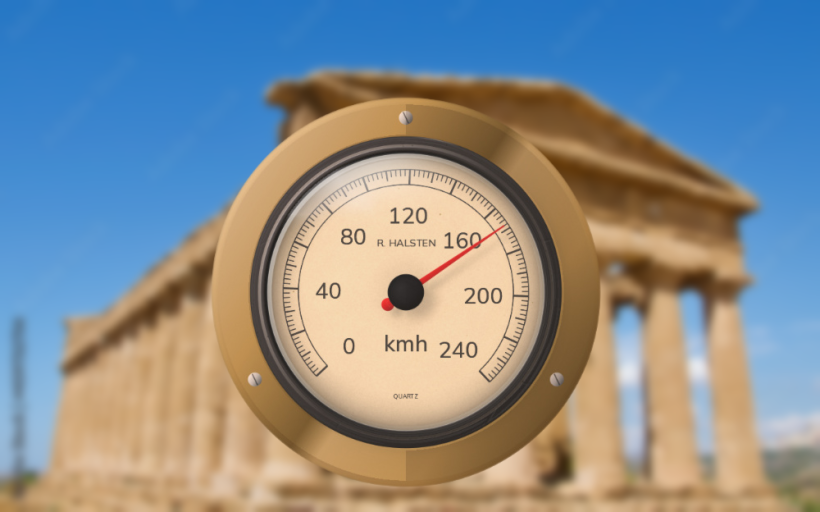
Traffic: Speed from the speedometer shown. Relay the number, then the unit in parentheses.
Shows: 168 (km/h)
